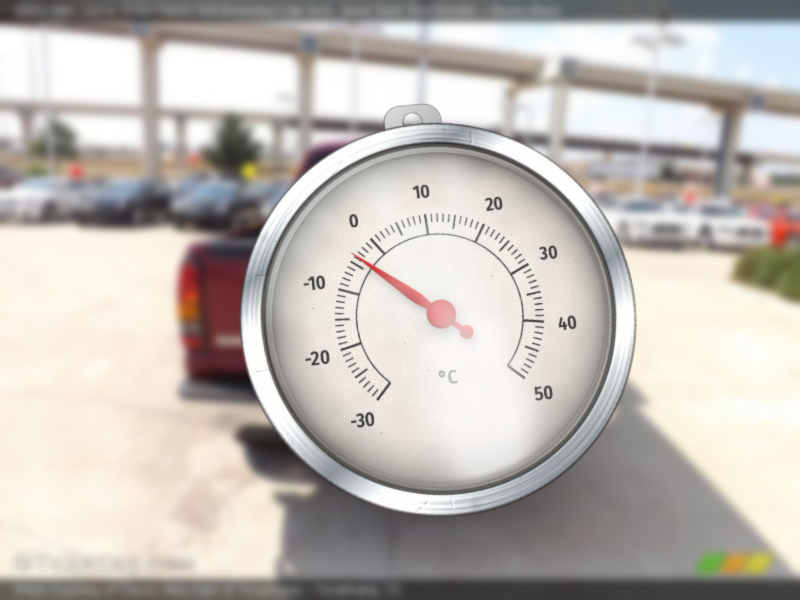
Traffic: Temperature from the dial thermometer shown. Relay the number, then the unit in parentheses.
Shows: -4 (°C)
